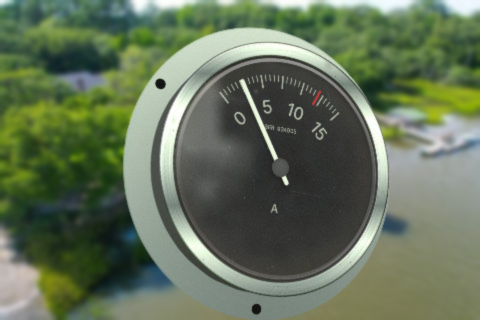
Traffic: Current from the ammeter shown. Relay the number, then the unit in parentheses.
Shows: 2.5 (A)
